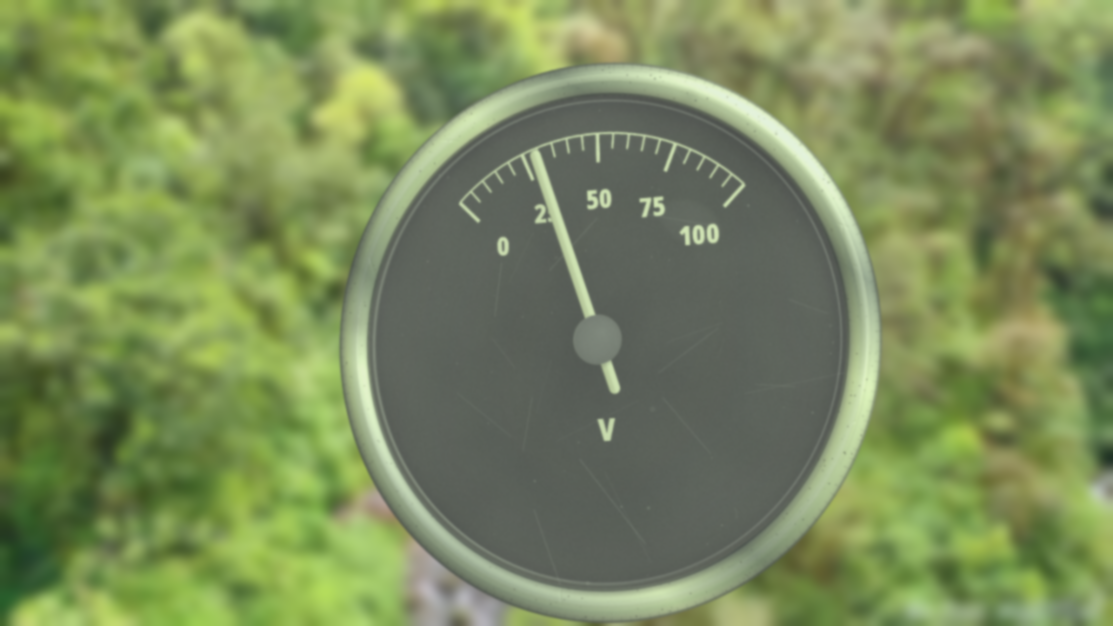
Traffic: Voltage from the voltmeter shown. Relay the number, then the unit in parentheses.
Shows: 30 (V)
